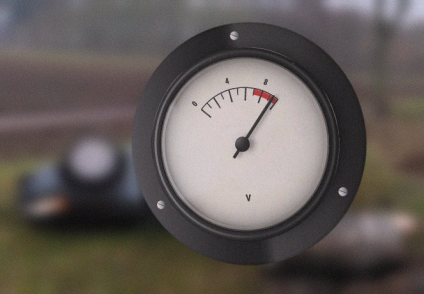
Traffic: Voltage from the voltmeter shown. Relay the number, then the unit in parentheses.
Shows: 9.5 (V)
